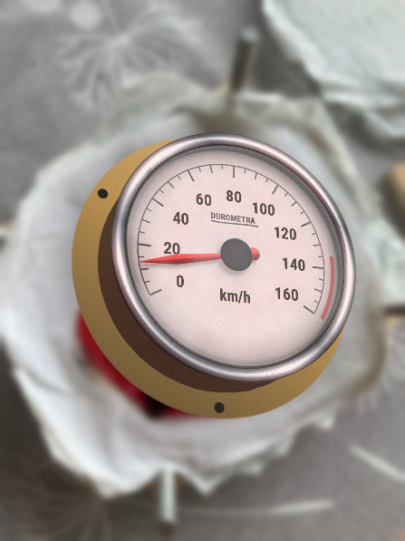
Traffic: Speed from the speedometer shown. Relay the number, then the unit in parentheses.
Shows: 12.5 (km/h)
